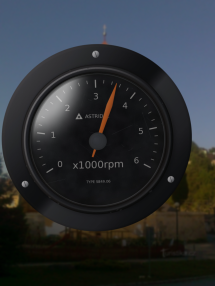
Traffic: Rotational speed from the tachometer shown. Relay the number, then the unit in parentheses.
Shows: 3500 (rpm)
